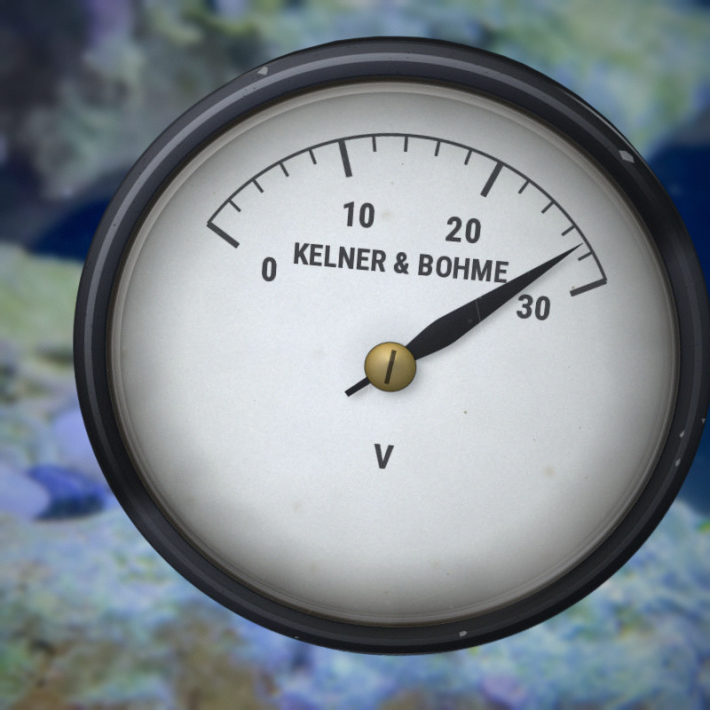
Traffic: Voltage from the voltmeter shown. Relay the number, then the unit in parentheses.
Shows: 27 (V)
